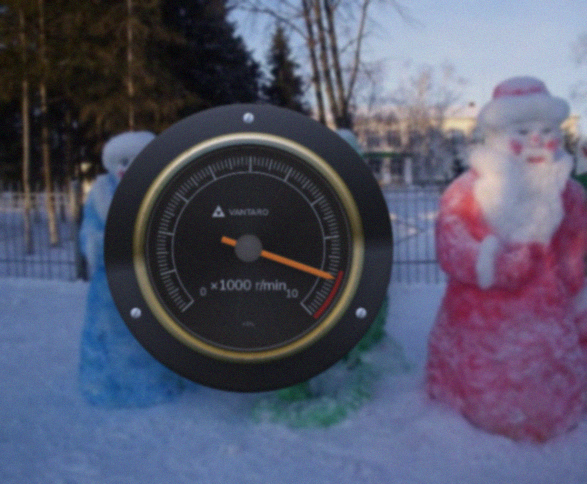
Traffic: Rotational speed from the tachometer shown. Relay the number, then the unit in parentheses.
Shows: 9000 (rpm)
